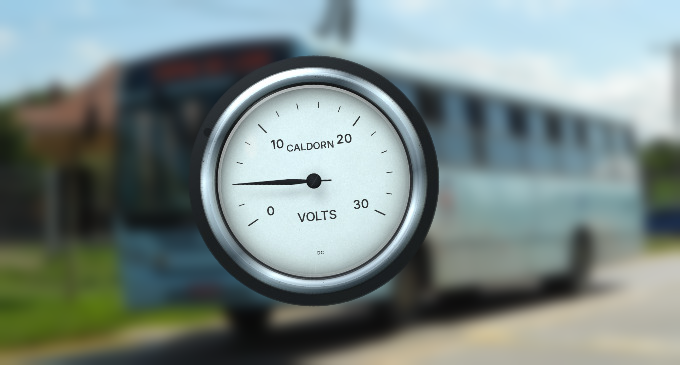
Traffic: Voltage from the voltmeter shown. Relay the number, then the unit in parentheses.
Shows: 4 (V)
